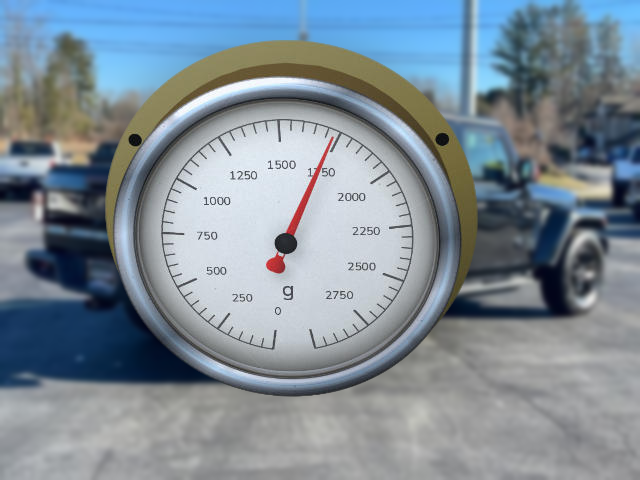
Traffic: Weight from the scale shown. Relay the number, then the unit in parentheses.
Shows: 1725 (g)
